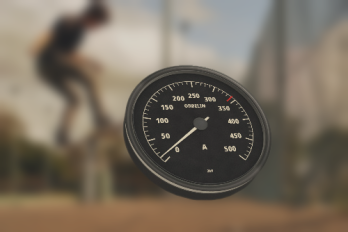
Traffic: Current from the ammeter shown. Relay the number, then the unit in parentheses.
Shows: 10 (A)
